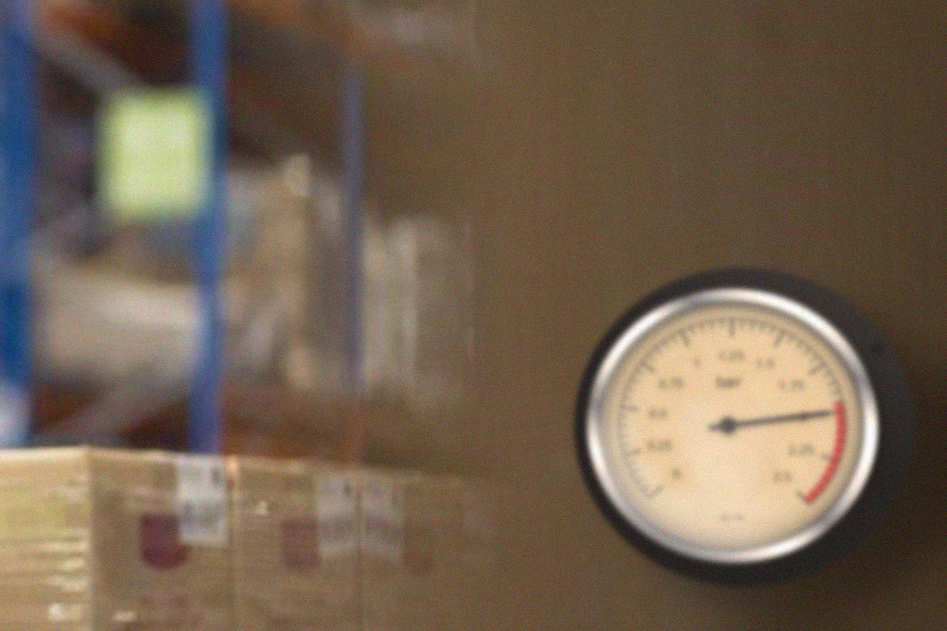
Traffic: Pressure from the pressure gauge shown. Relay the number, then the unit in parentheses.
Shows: 2 (bar)
